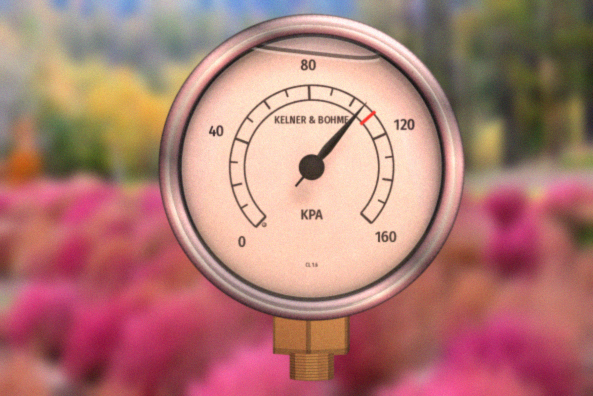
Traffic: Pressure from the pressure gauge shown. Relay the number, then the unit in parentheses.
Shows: 105 (kPa)
